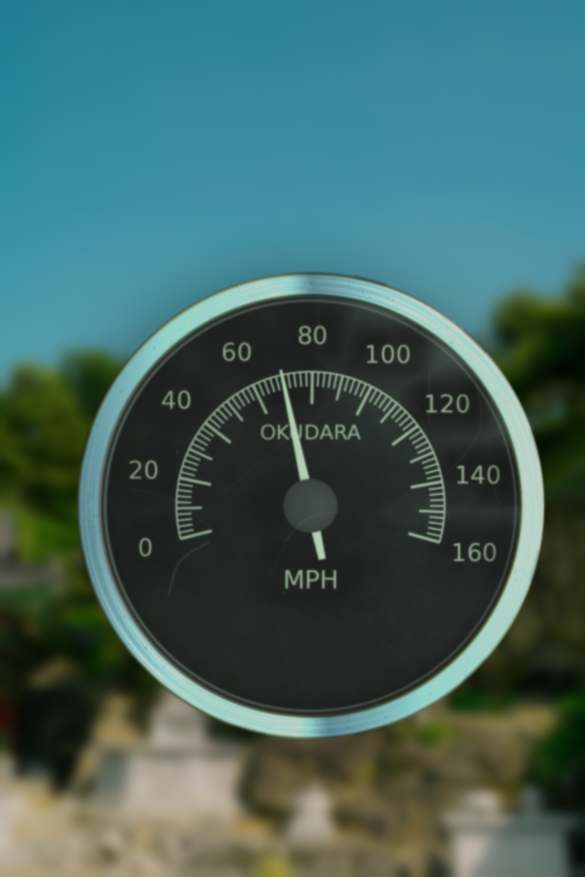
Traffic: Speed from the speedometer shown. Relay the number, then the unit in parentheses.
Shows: 70 (mph)
